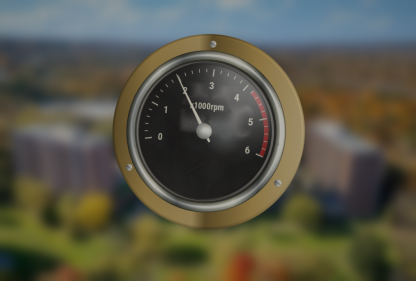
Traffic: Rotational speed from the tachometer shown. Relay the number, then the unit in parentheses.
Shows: 2000 (rpm)
